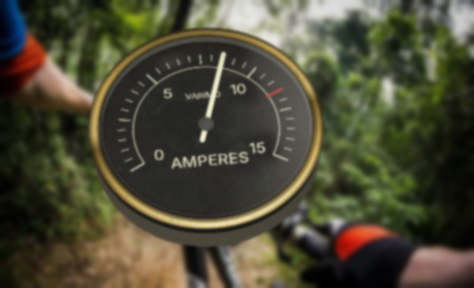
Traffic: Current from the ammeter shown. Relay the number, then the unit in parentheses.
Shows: 8.5 (A)
